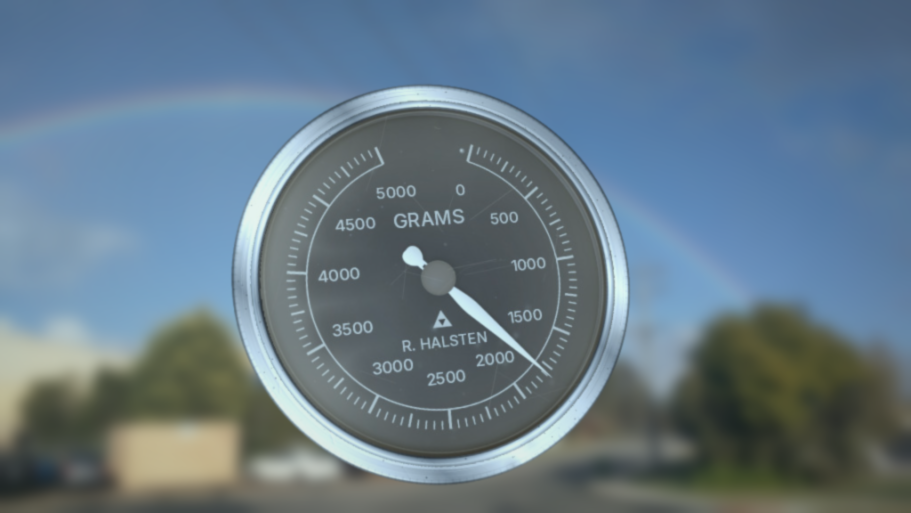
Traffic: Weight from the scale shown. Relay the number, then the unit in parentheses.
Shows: 1800 (g)
